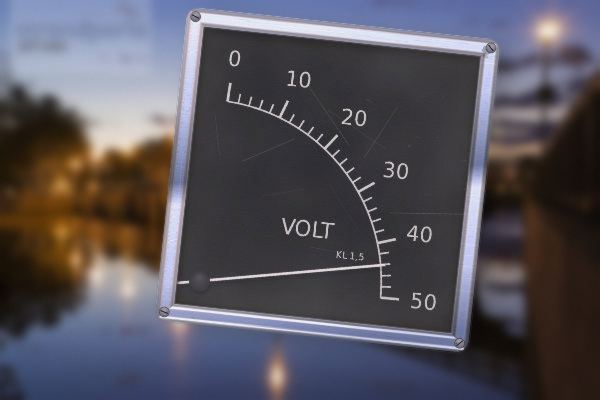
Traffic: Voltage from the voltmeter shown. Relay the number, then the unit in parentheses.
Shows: 44 (V)
